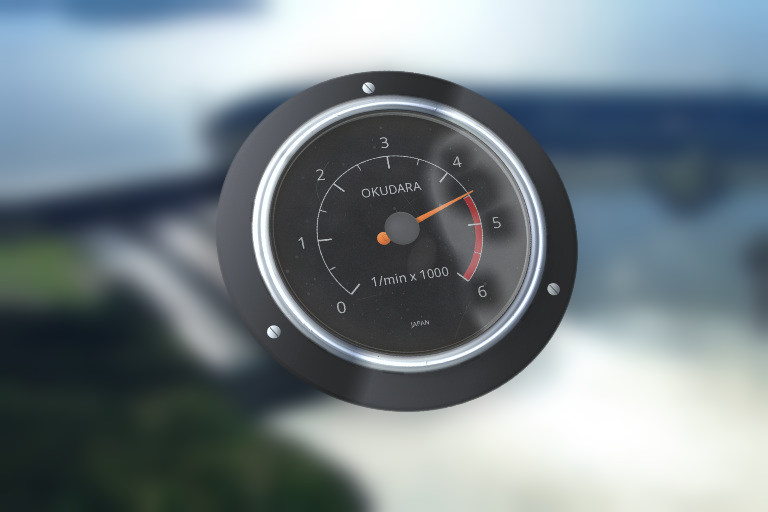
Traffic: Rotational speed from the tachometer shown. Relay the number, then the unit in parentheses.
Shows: 4500 (rpm)
